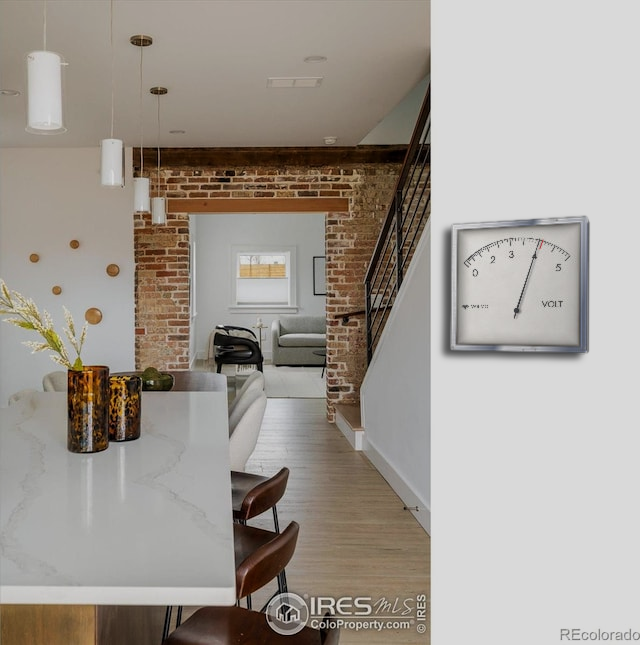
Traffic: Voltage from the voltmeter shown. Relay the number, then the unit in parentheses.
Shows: 4 (V)
